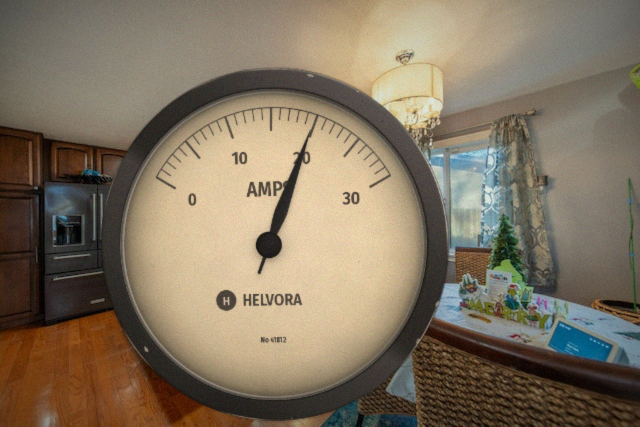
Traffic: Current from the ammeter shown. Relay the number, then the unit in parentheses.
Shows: 20 (A)
